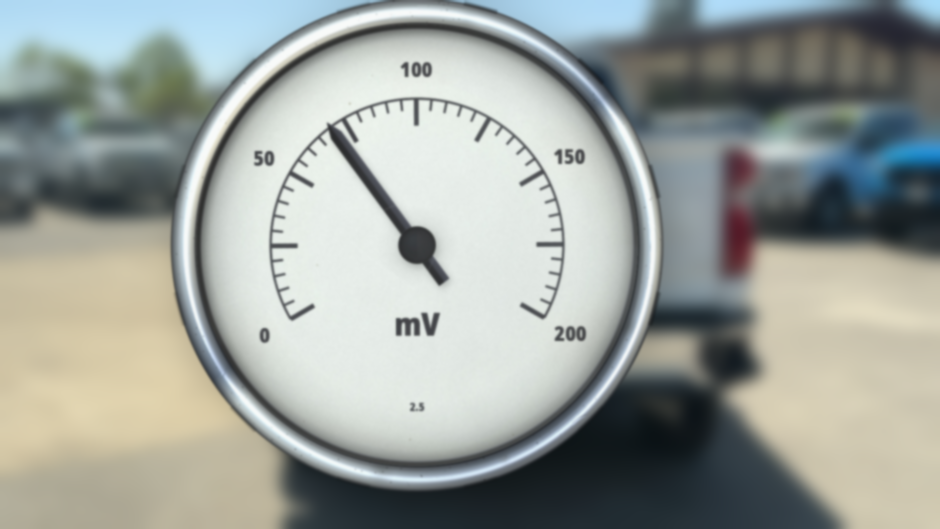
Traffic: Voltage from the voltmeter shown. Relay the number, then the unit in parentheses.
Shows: 70 (mV)
